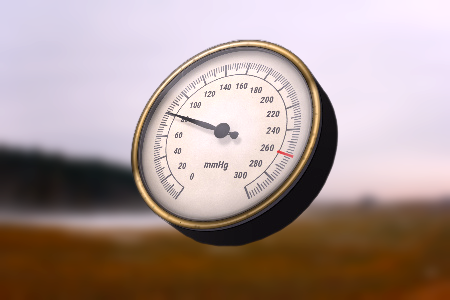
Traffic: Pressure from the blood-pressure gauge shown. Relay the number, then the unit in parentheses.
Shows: 80 (mmHg)
